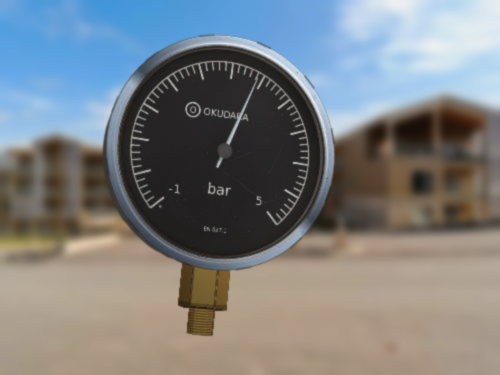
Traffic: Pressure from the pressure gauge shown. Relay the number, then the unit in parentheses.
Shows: 2.4 (bar)
